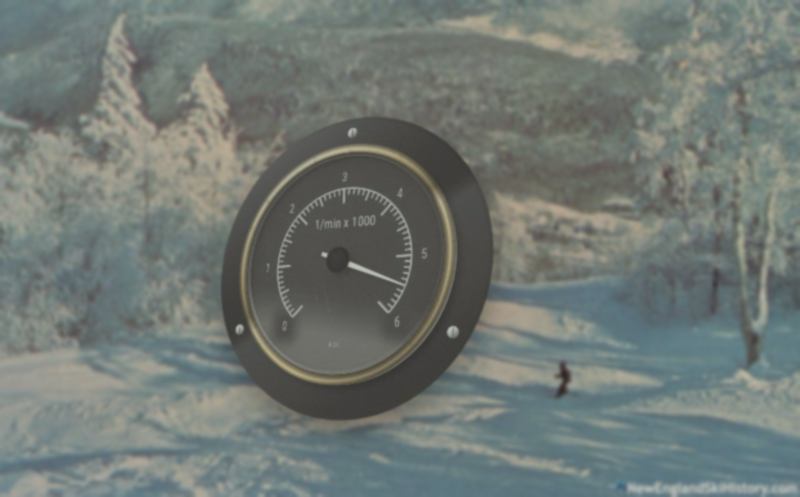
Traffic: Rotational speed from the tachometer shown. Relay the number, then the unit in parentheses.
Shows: 5500 (rpm)
